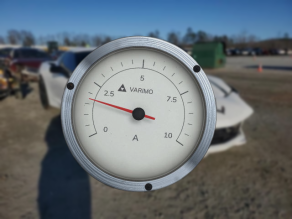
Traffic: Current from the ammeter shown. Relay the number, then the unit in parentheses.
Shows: 1.75 (A)
